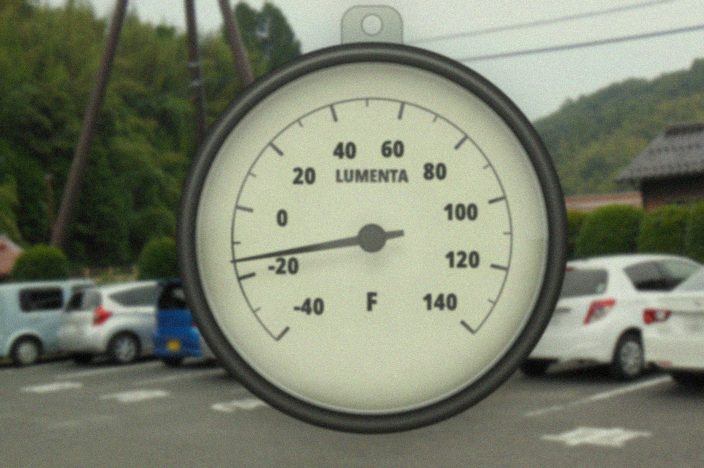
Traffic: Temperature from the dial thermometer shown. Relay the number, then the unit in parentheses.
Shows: -15 (°F)
